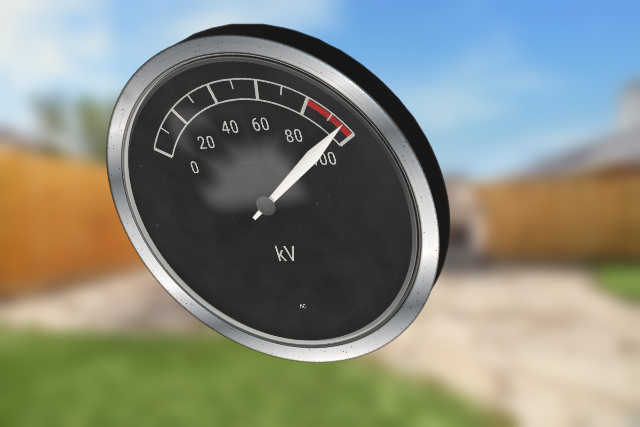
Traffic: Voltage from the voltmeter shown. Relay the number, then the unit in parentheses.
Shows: 95 (kV)
